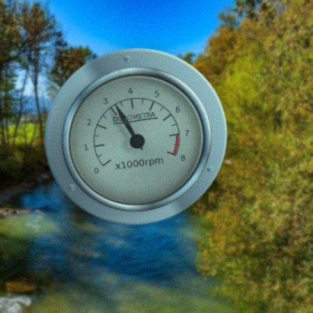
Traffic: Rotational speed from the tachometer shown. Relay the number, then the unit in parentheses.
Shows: 3250 (rpm)
